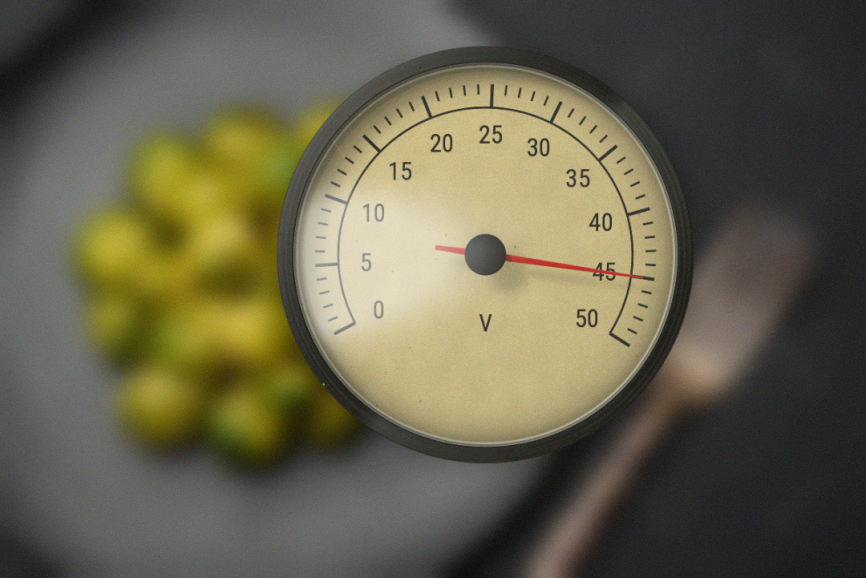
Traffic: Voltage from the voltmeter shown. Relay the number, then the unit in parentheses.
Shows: 45 (V)
